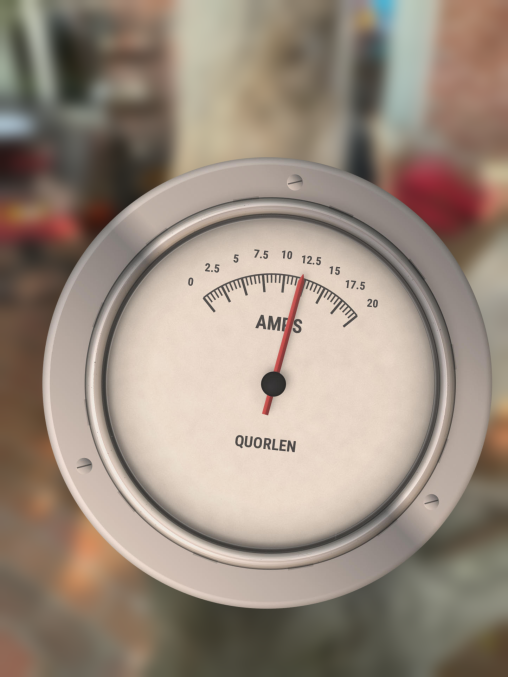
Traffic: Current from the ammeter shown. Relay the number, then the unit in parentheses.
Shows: 12 (A)
